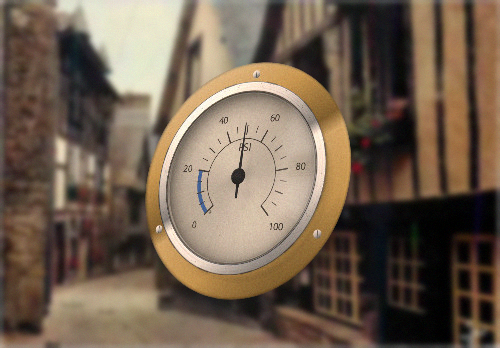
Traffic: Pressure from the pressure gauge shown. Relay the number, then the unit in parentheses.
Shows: 50 (psi)
